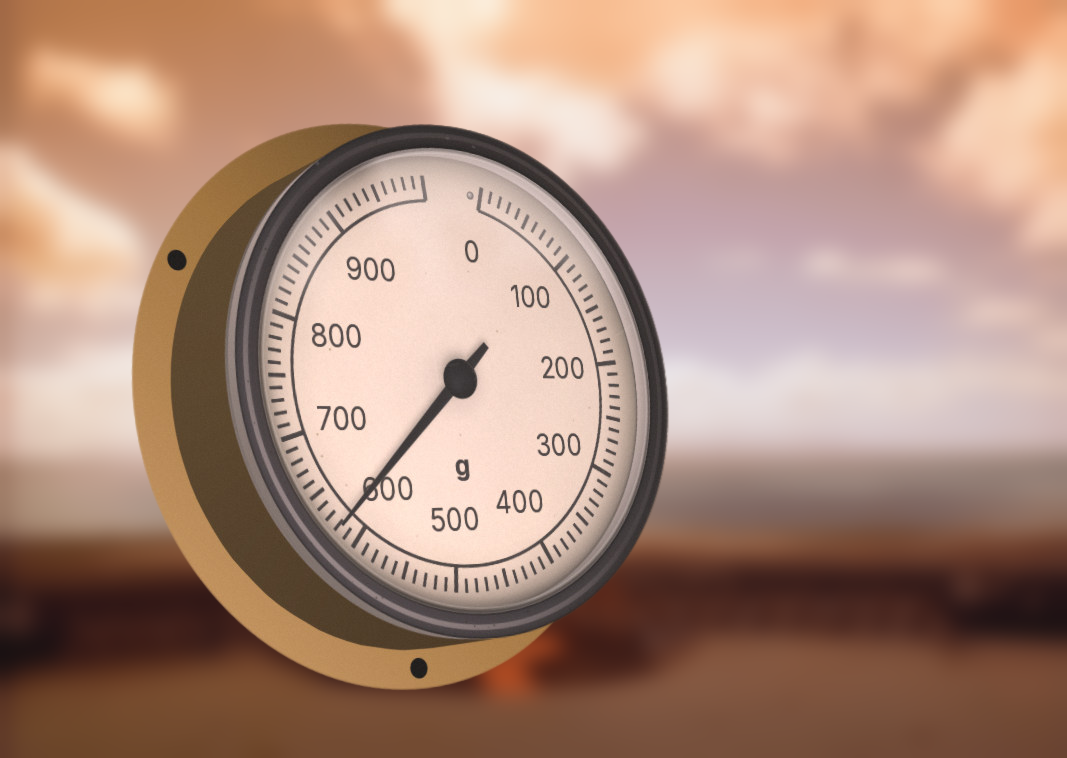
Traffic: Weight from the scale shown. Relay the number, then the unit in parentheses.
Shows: 620 (g)
